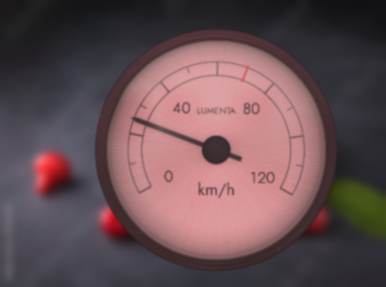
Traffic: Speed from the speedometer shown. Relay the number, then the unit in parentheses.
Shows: 25 (km/h)
